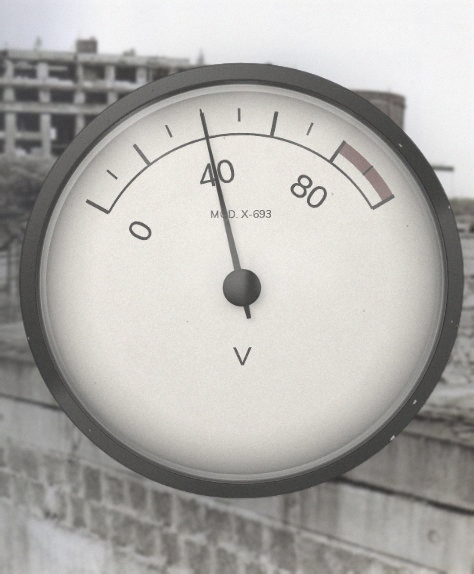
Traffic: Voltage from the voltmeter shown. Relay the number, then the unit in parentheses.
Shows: 40 (V)
